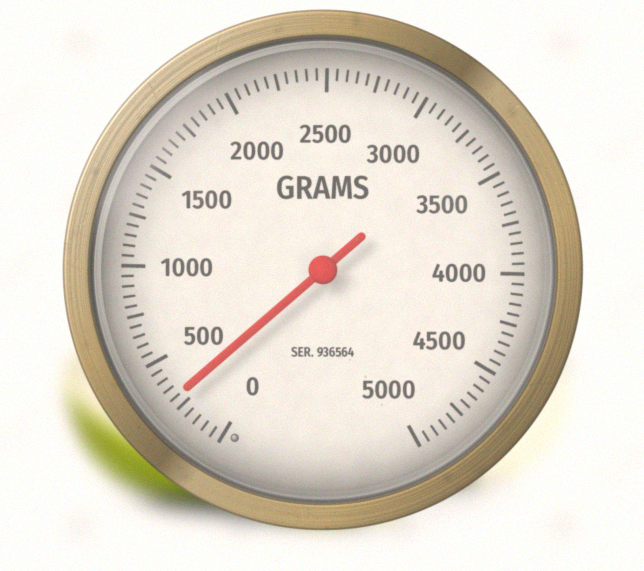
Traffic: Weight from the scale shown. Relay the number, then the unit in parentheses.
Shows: 300 (g)
